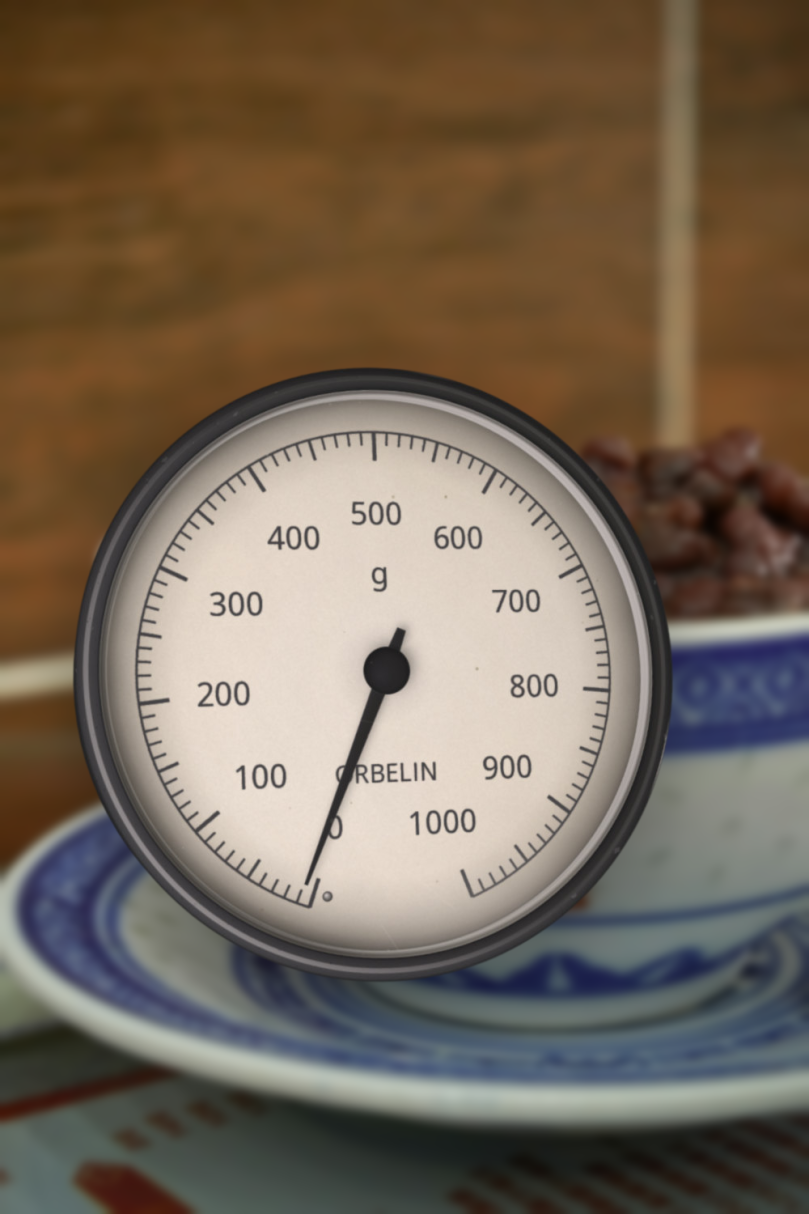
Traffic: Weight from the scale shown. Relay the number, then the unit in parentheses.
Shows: 10 (g)
